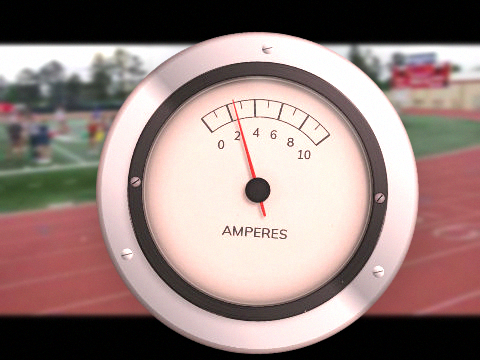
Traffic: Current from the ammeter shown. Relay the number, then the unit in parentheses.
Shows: 2.5 (A)
